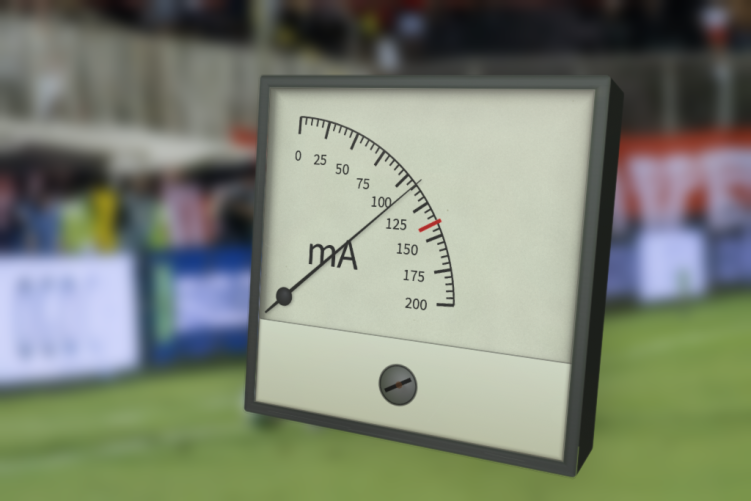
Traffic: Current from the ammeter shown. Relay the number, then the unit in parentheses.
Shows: 110 (mA)
